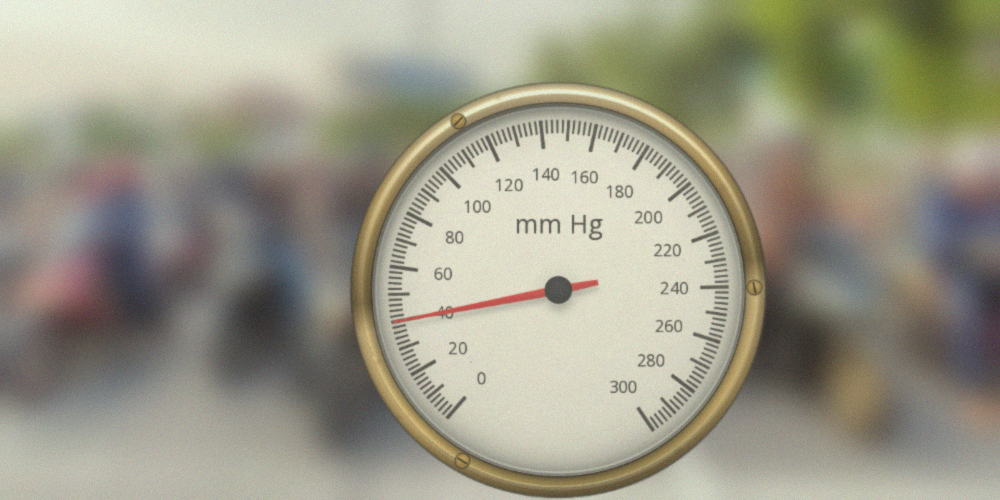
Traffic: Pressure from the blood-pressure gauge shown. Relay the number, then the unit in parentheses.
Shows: 40 (mmHg)
